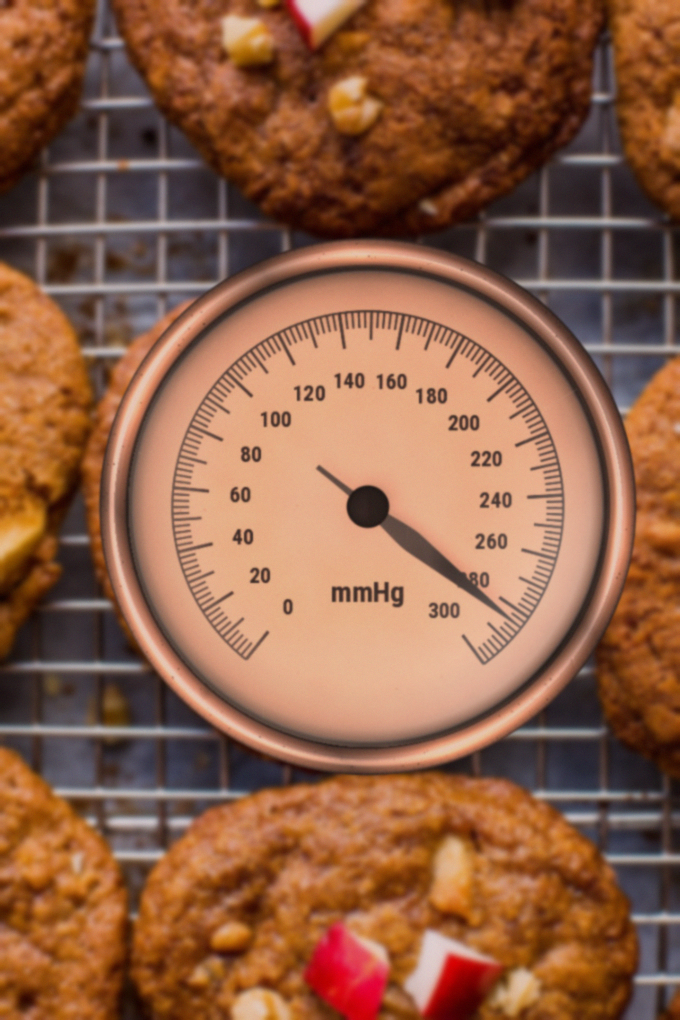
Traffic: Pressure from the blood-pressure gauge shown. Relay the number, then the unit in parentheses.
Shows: 284 (mmHg)
